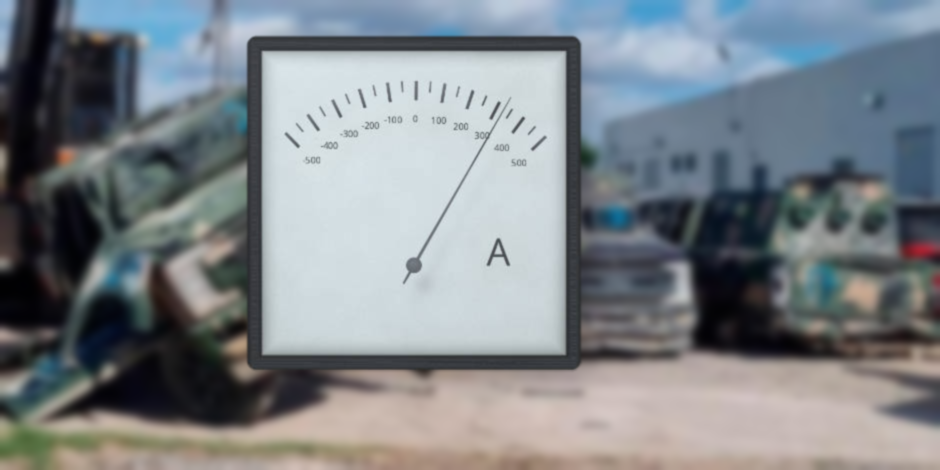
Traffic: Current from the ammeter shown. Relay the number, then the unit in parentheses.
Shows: 325 (A)
